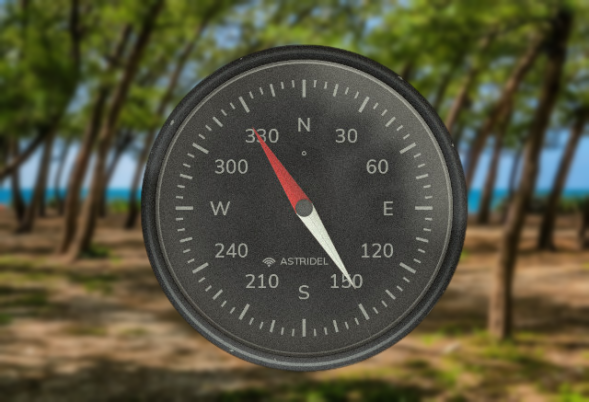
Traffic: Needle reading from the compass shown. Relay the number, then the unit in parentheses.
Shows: 327.5 (°)
